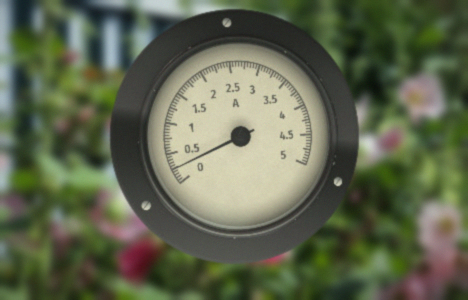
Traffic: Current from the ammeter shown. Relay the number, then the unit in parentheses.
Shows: 0.25 (A)
